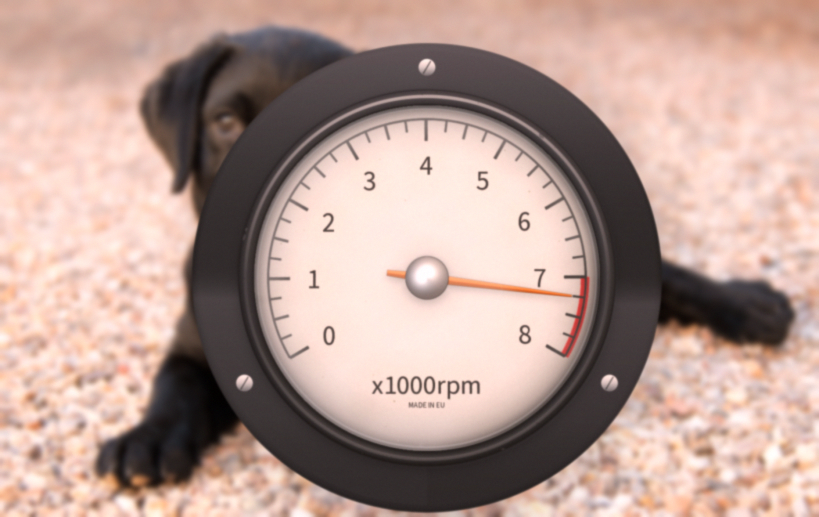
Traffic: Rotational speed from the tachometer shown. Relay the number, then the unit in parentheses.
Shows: 7250 (rpm)
